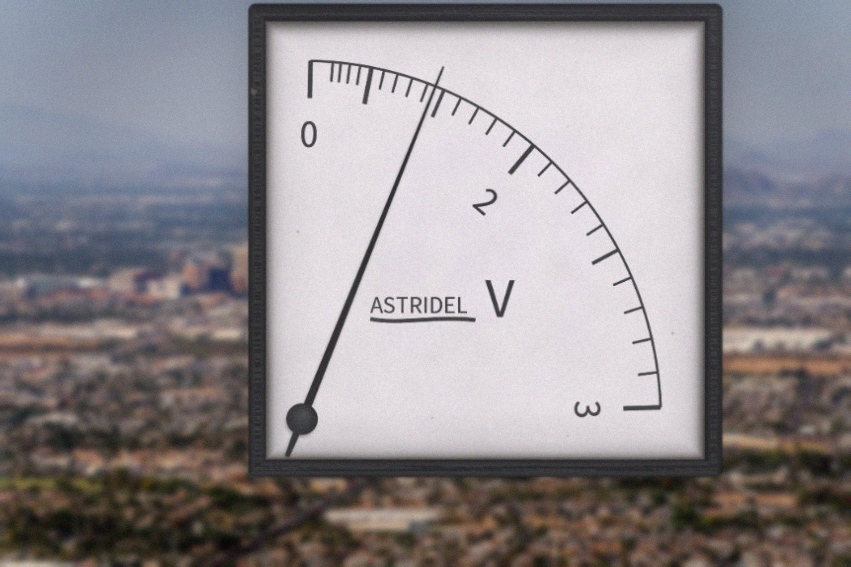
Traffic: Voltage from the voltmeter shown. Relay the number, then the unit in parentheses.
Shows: 1.45 (V)
